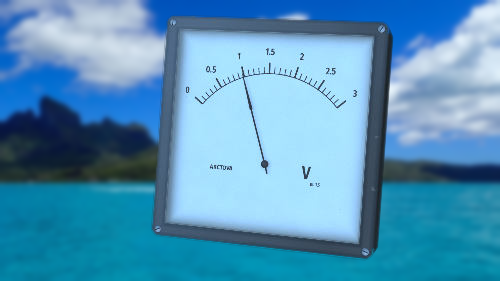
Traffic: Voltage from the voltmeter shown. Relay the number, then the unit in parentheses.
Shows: 1 (V)
